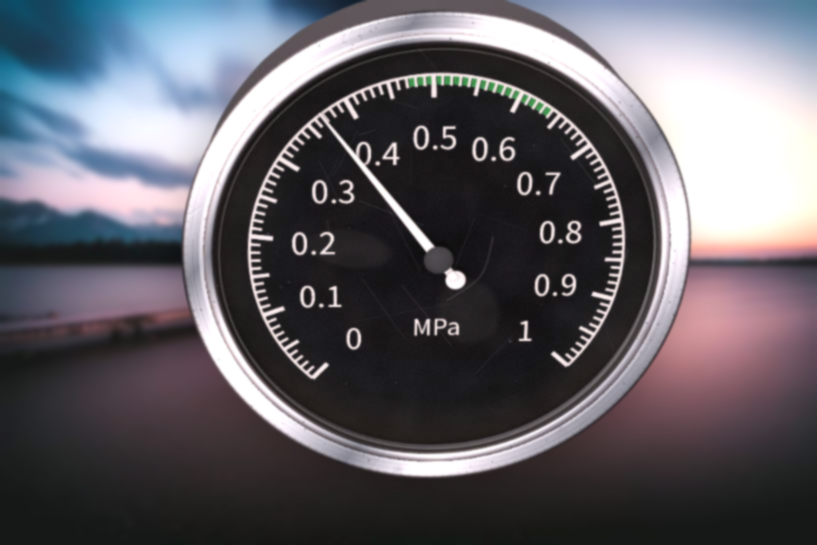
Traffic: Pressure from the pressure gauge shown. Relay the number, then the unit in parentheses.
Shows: 0.37 (MPa)
